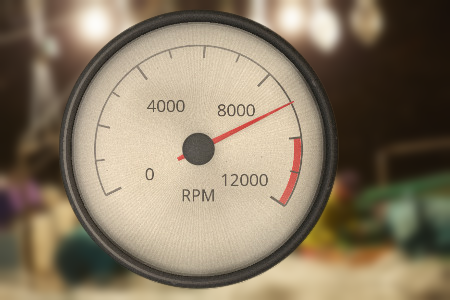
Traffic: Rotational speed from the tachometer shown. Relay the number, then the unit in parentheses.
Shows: 9000 (rpm)
